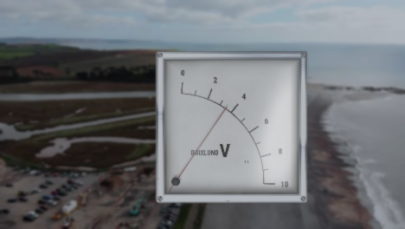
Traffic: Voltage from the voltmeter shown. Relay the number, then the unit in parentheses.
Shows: 3.5 (V)
